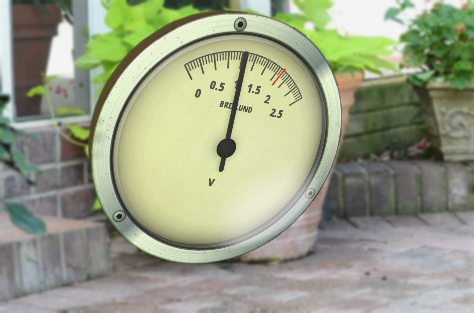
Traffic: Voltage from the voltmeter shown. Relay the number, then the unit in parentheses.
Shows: 1 (V)
